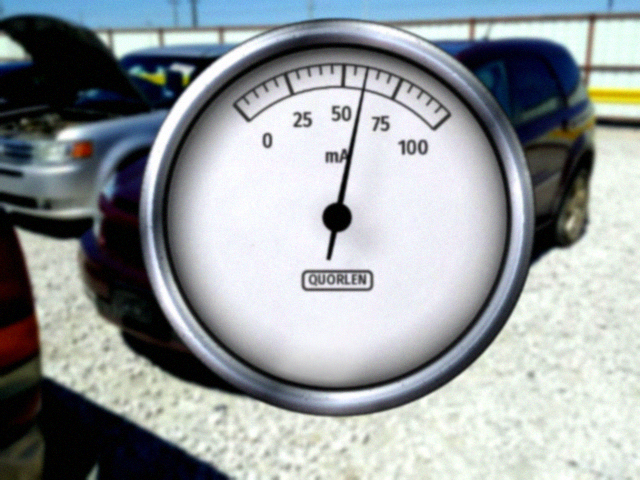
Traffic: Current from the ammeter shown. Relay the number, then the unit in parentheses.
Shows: 60 (mA)
